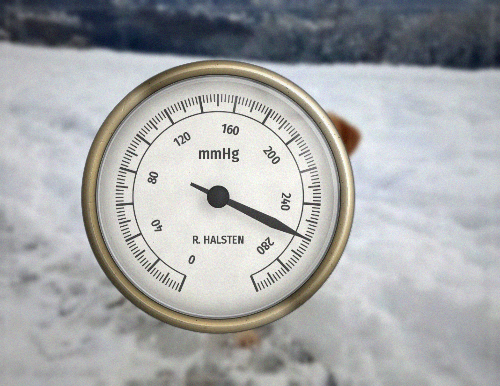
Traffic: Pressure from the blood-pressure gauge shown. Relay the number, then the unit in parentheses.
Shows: 260 (mmHg)
